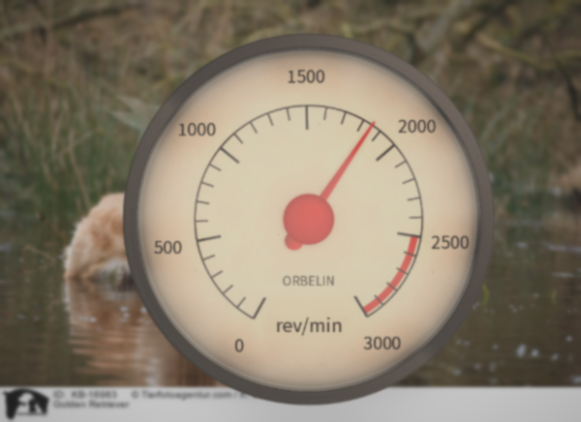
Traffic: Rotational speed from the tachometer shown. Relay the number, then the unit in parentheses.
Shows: 1850 (rpm)
